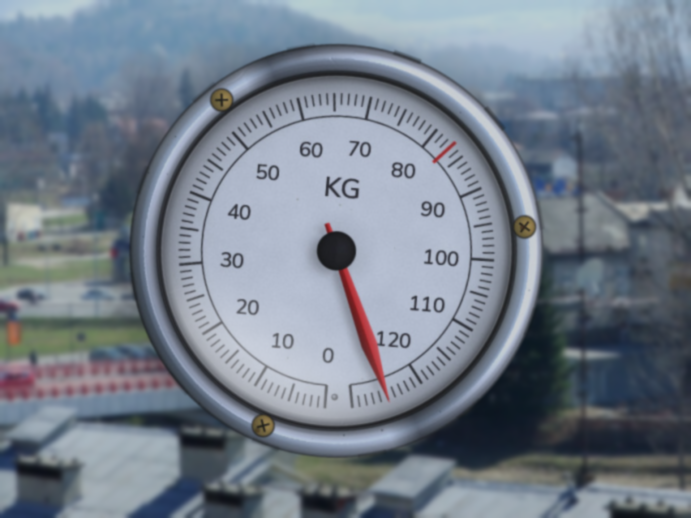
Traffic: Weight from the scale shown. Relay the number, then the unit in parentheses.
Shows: 125 (kg)
